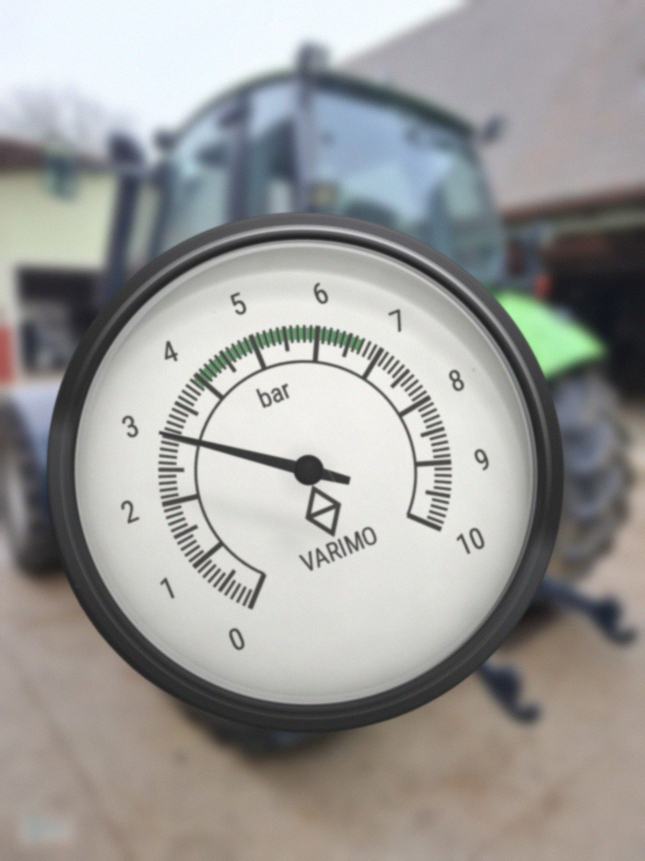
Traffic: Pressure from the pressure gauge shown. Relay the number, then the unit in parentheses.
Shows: 3 (bar)
